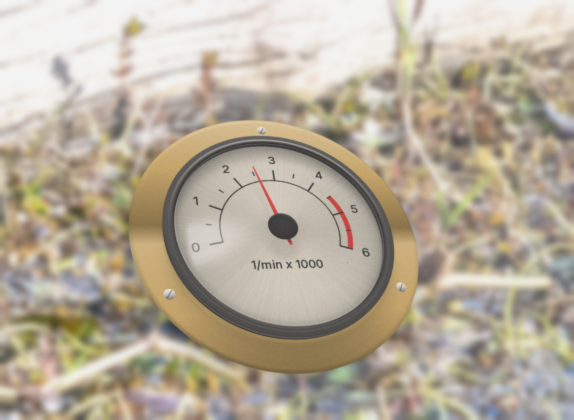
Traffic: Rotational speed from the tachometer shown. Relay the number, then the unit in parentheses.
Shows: 2500 (rpm)
